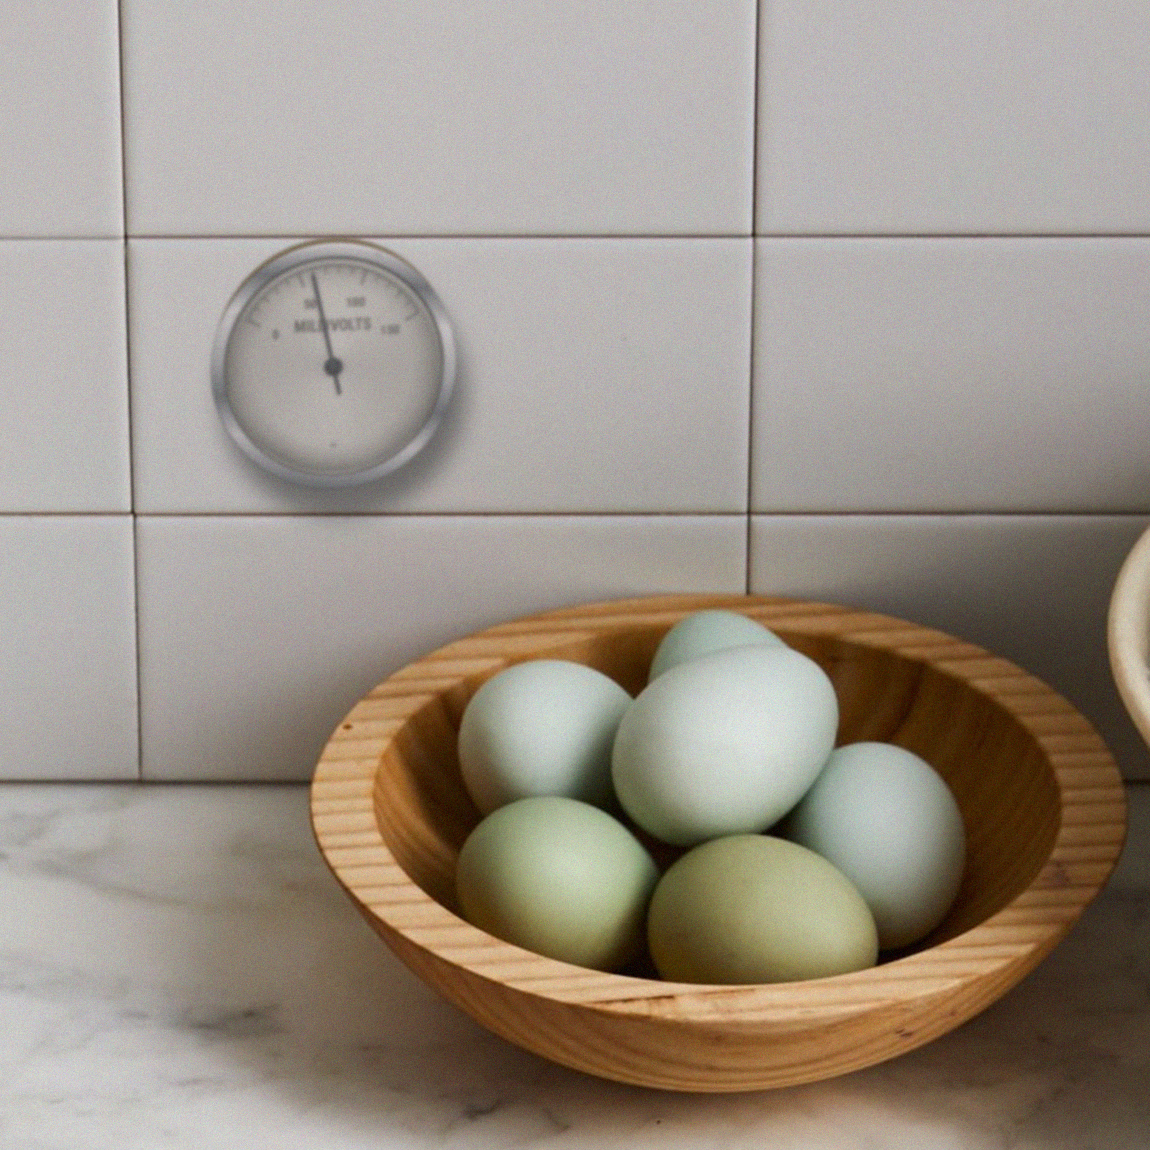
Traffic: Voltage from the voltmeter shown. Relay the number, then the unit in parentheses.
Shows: 60 (mV)
